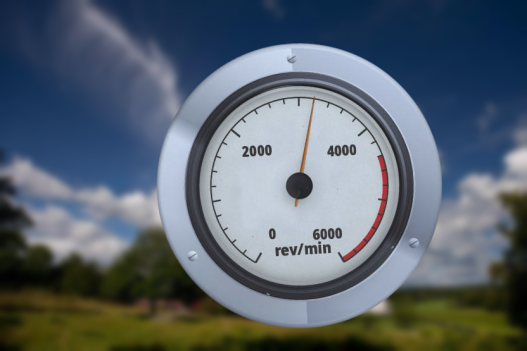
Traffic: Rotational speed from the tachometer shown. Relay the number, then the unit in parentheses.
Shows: 3200 (rpm)
